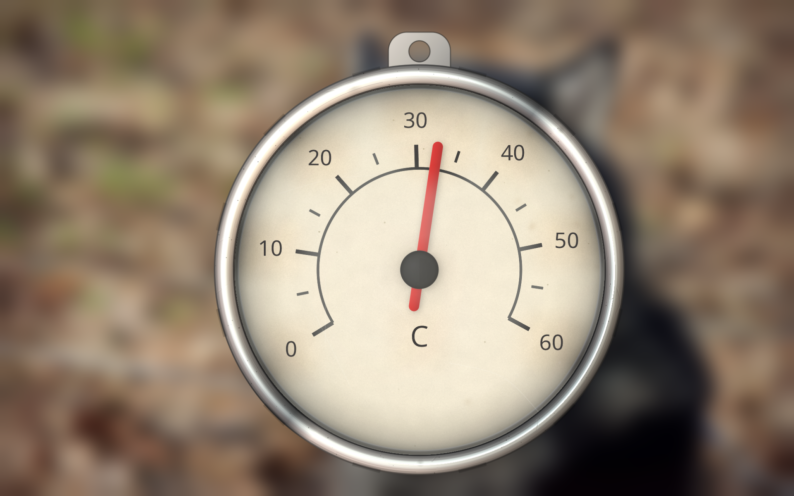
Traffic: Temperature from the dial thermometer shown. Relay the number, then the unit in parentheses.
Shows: 32.5 (°C)
